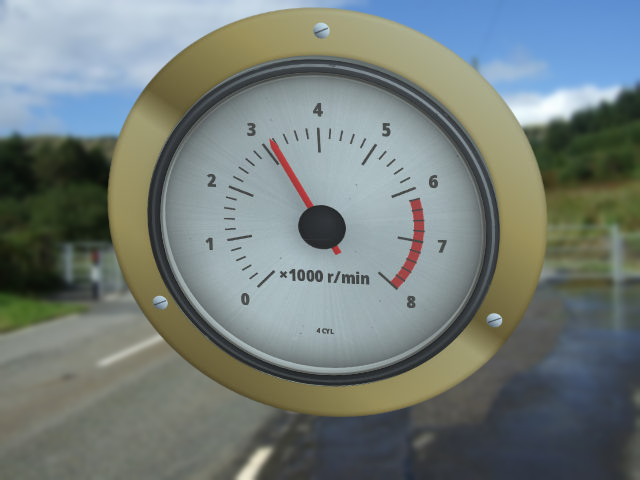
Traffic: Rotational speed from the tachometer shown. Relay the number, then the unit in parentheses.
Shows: 3200 (rpm)
